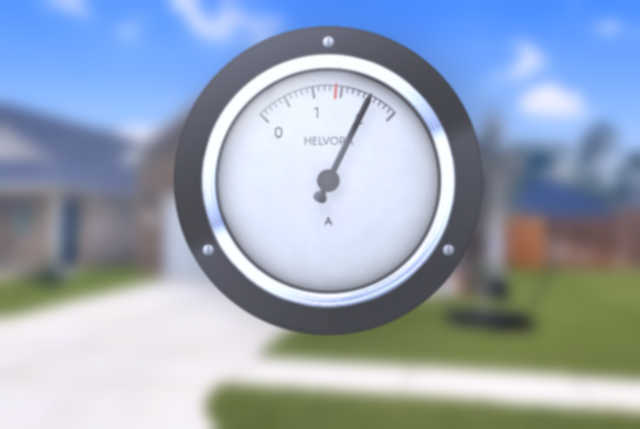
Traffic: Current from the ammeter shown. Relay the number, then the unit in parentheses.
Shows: 2 (A)
